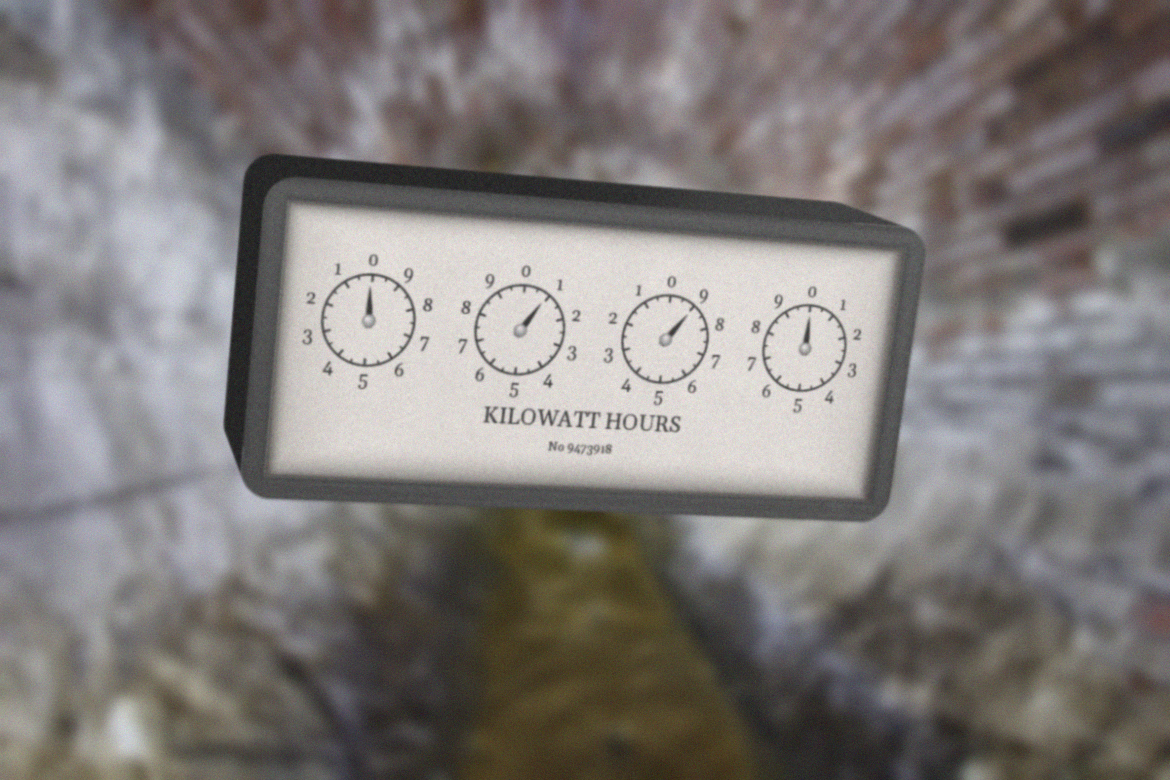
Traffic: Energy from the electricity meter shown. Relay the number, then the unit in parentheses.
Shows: 90 (kWh)
